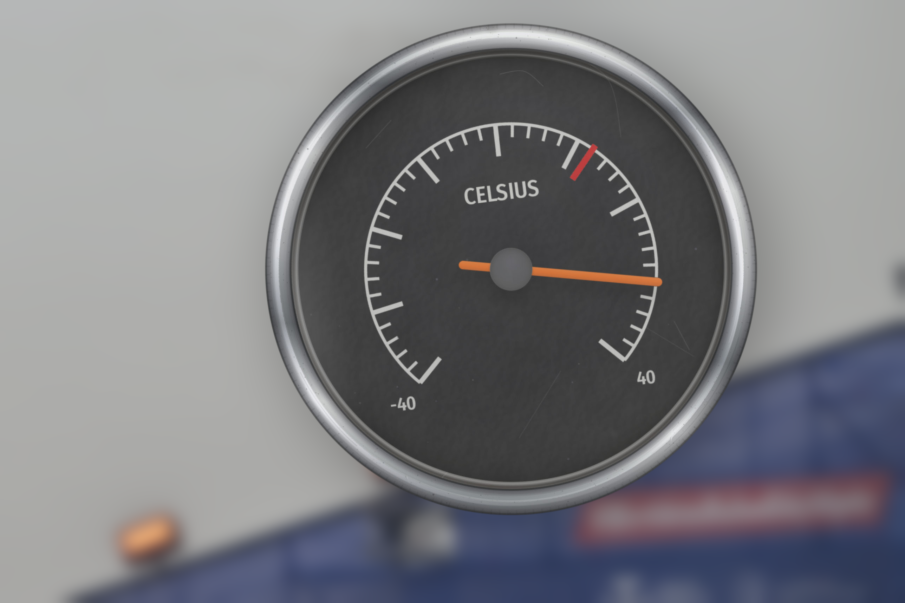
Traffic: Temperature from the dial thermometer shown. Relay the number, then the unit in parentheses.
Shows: 30 (°C)
